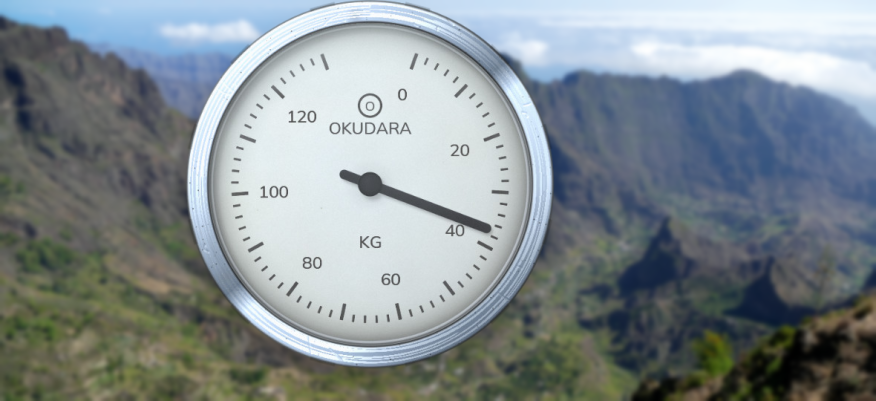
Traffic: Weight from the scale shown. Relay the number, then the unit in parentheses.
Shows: 37 (kg)
